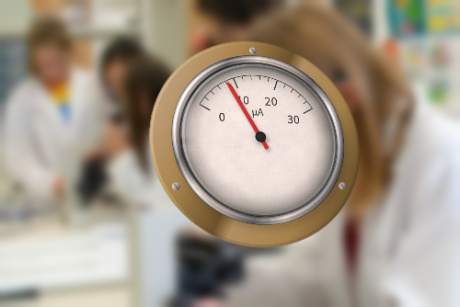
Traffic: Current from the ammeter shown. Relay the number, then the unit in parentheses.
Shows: 8 (µA)
